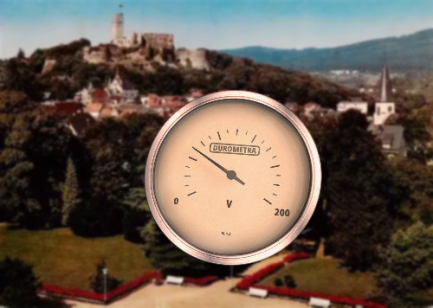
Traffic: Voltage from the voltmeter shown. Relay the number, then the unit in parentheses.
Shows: 50 (V)
